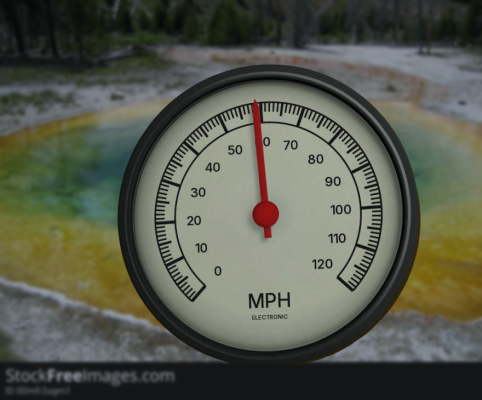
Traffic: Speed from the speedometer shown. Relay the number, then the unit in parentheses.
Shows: 59 (mph)
